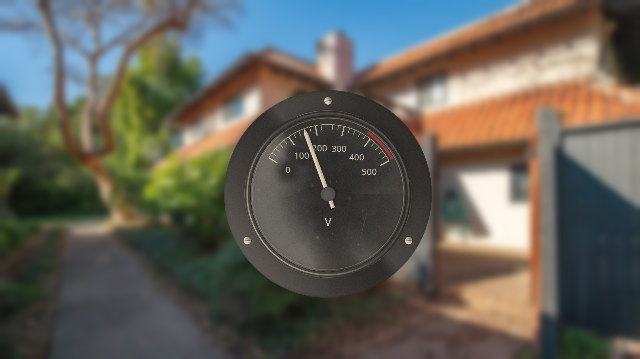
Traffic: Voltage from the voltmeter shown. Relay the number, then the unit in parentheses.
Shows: 160 (V)
